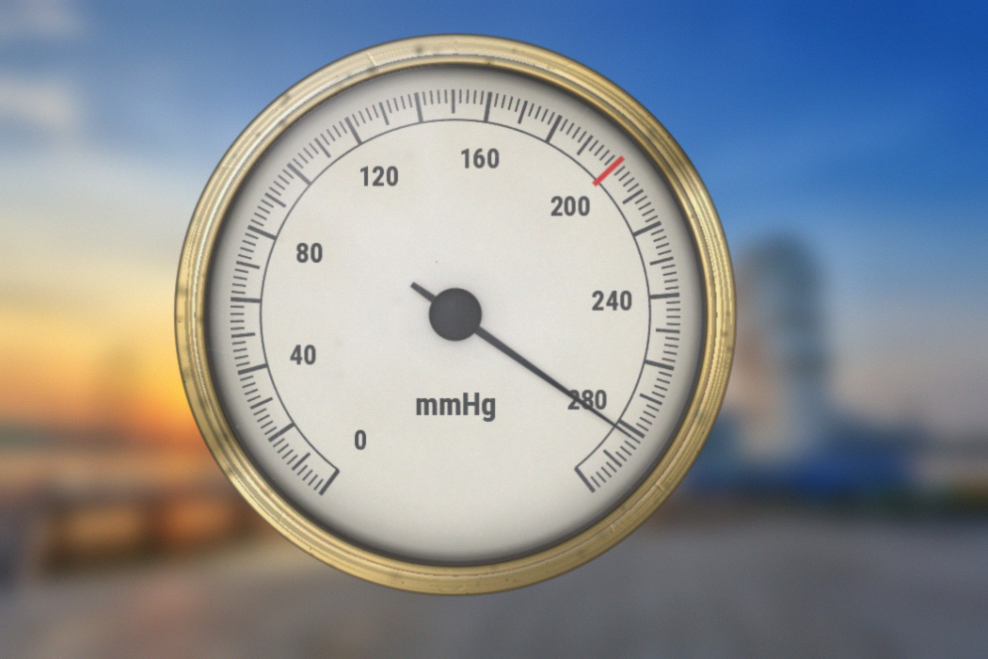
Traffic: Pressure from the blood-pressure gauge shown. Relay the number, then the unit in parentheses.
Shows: 282 (mmHg)
